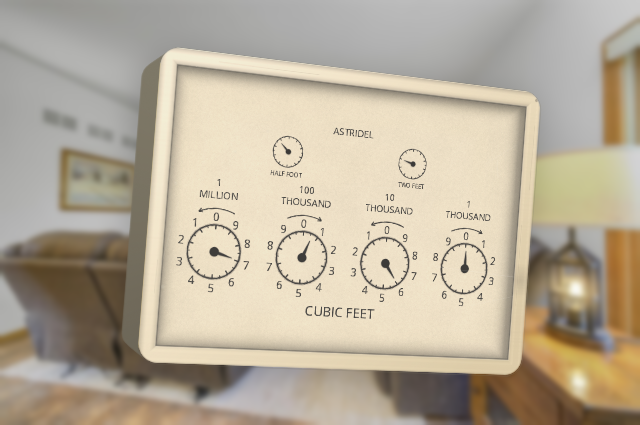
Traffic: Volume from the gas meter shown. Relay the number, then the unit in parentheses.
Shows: 706000 (ft³)
